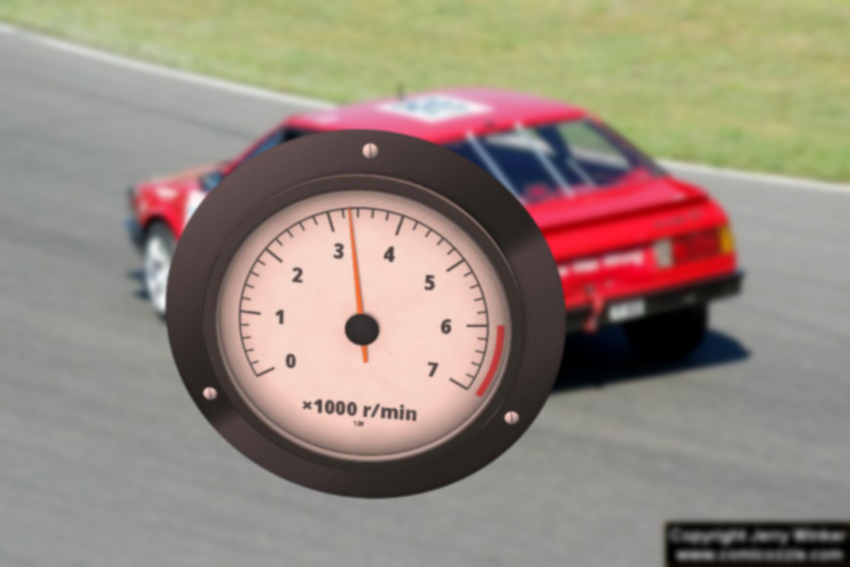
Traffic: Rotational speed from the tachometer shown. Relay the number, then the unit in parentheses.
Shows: 3300 (rpm)
